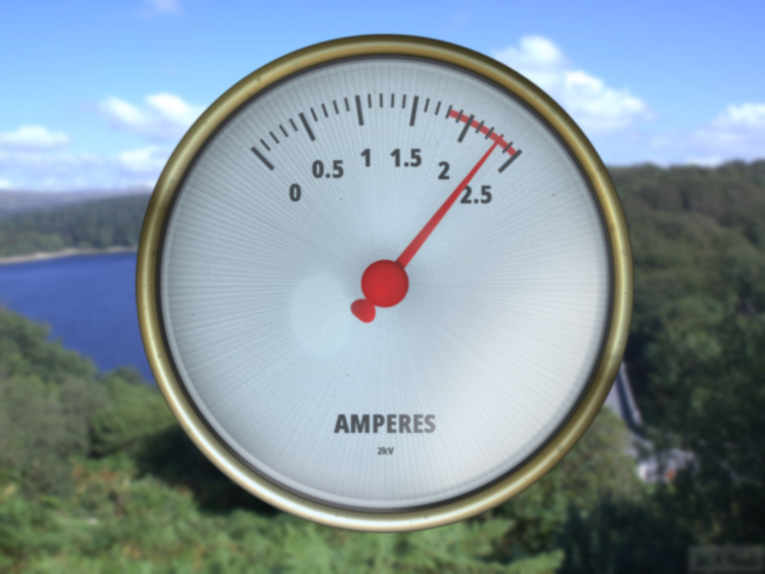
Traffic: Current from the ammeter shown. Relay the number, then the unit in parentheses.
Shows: 2.3 (A)
